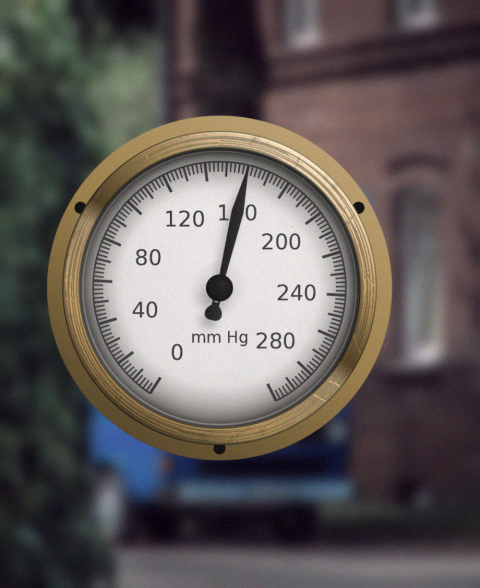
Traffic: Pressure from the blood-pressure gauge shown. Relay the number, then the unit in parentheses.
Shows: 160 (mmHg)
